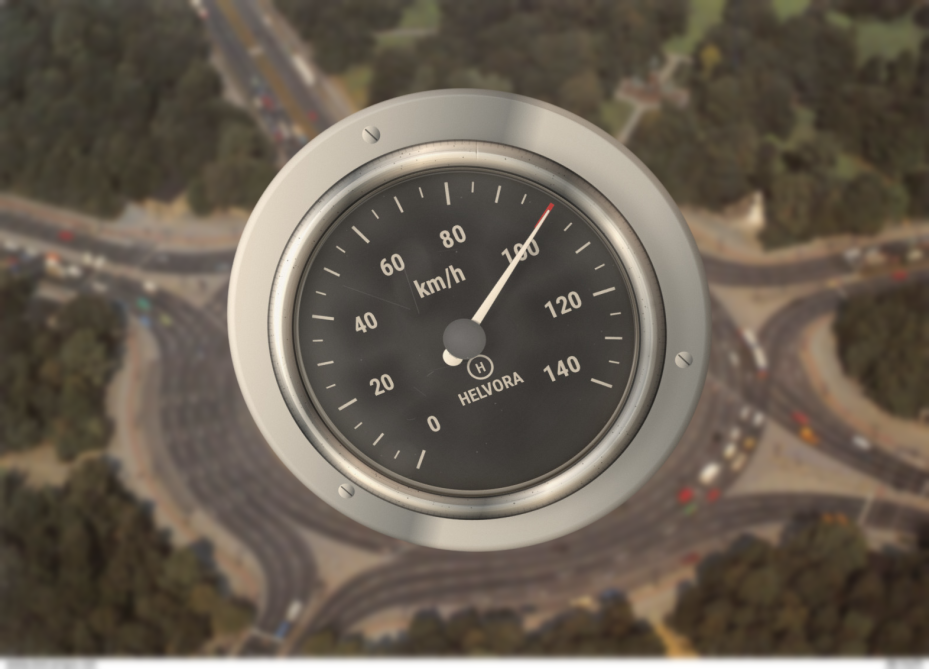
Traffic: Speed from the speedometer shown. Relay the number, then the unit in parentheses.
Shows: 100 (km/h)
